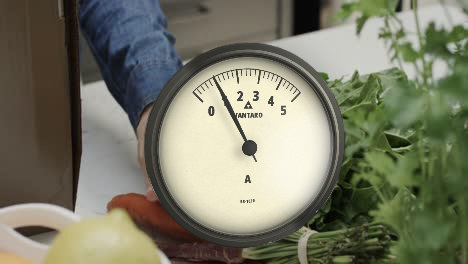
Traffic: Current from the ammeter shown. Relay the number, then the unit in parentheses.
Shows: 1 (A)
